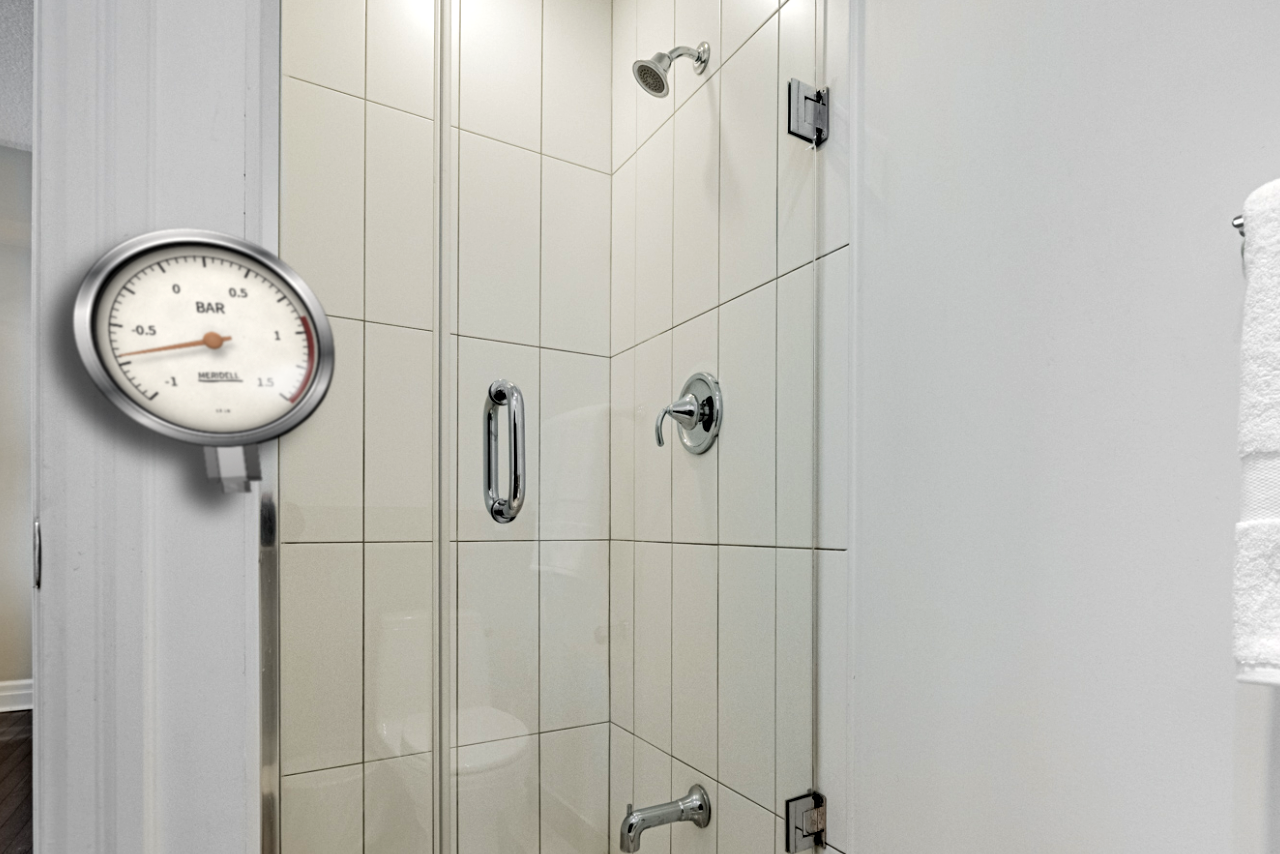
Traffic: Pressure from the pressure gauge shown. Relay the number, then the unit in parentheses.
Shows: -0.7 (bar)
